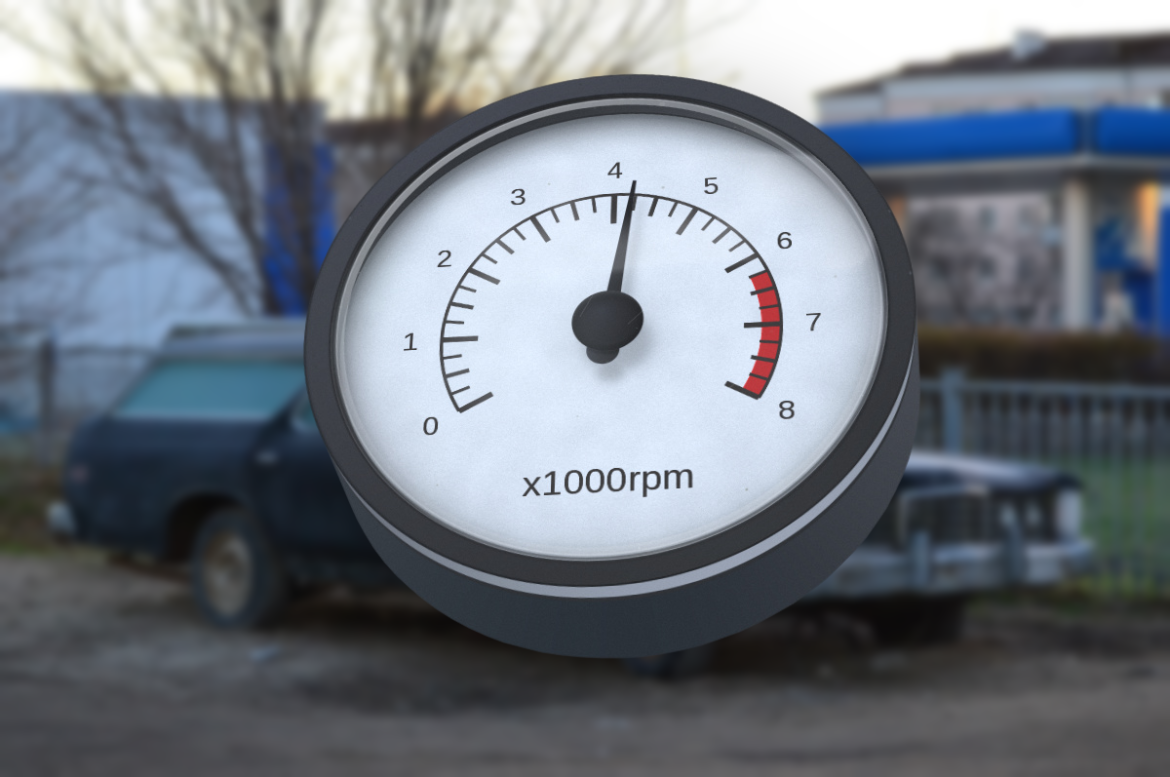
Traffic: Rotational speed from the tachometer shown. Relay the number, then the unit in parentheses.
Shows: 4250 (rpm)
